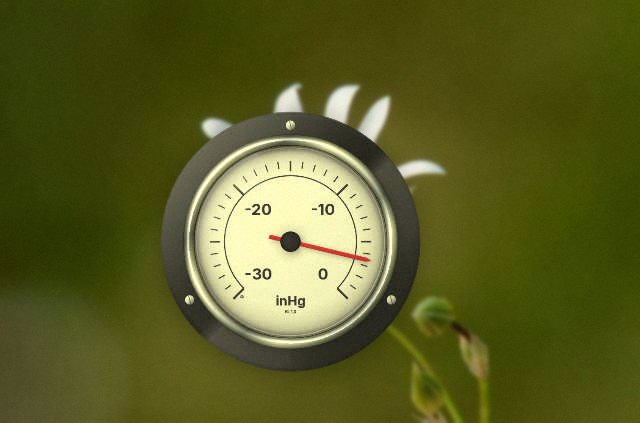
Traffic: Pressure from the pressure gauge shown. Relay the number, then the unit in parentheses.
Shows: -3.5 (inHg)
